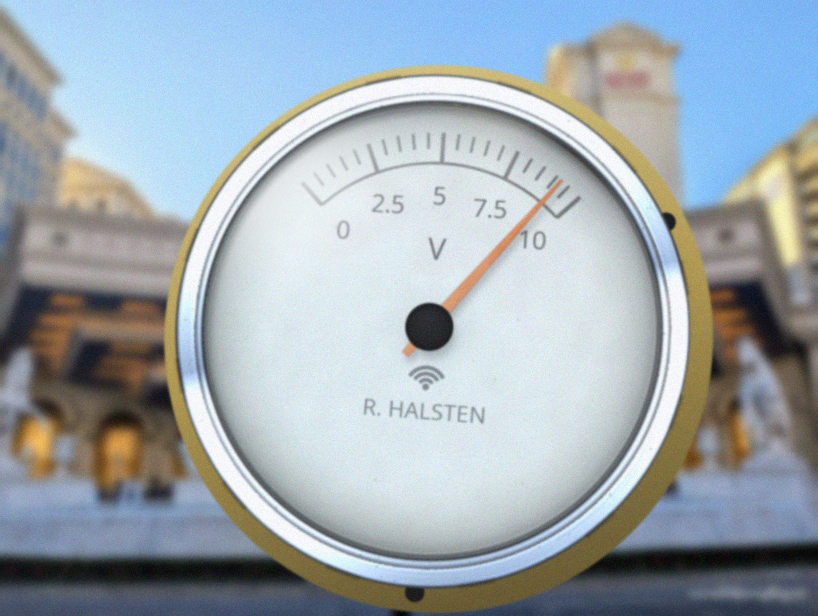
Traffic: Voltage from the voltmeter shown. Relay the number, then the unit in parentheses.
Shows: 9.25 (V)
